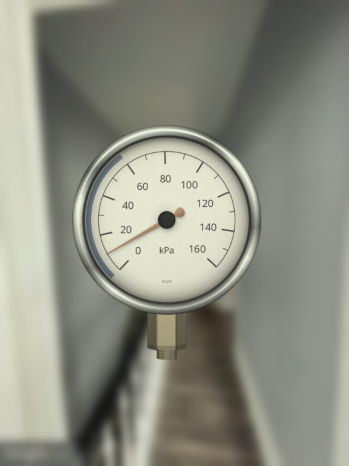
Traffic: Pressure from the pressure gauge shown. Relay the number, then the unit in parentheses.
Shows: 10 (kPa)
